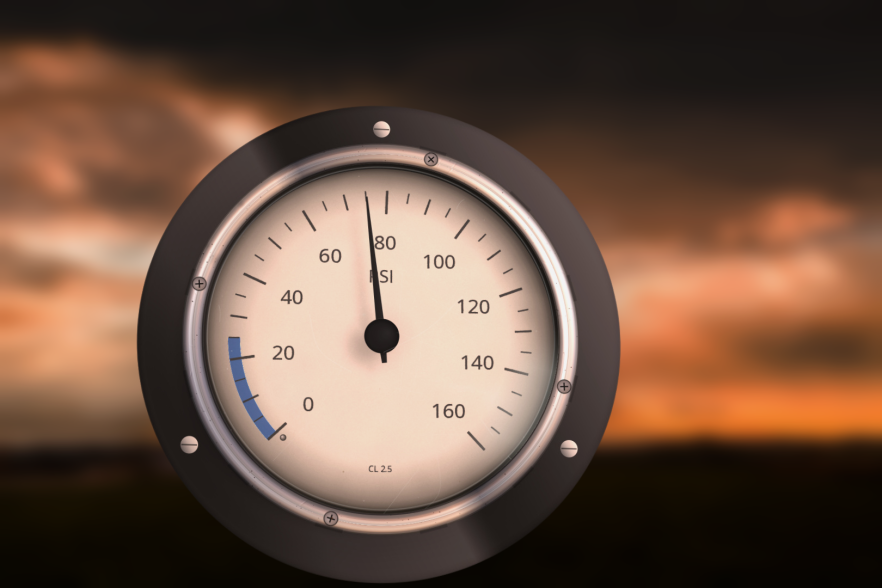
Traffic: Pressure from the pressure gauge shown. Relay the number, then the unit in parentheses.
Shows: 75 (psi)
